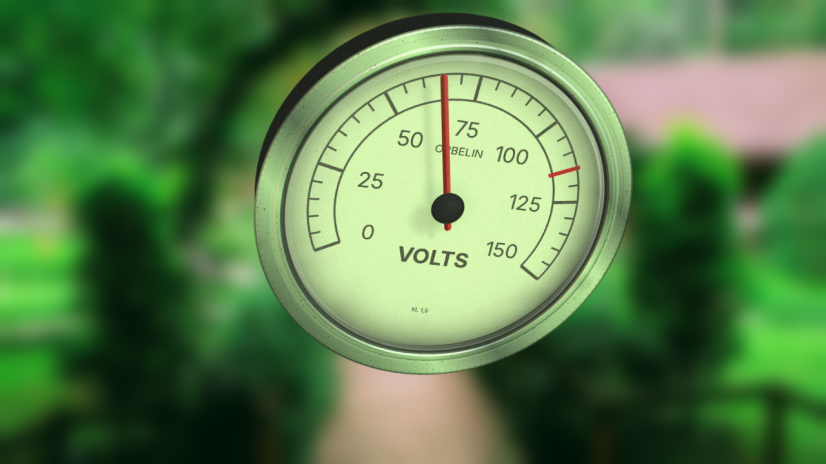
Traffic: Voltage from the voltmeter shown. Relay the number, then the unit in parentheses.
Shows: 65 (V)
